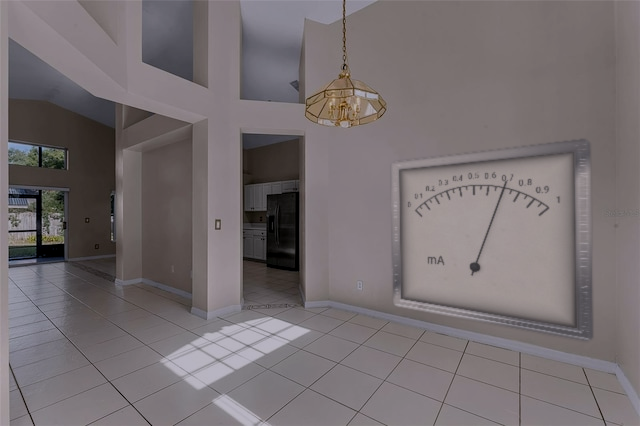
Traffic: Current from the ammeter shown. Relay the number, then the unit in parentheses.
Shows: 0.7 (mA)
